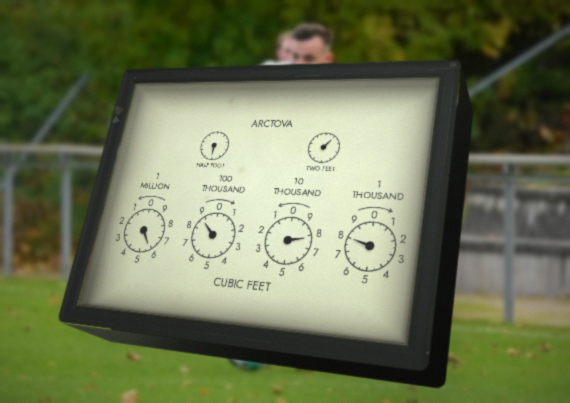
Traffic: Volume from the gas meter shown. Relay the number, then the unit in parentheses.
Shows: 587800 (ft³)
